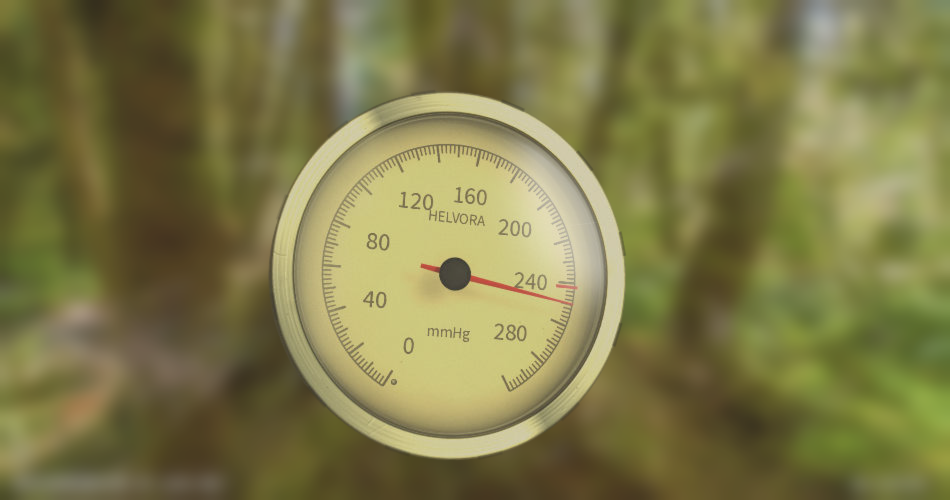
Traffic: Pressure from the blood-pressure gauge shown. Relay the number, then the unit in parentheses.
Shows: 250 (mmHg)
